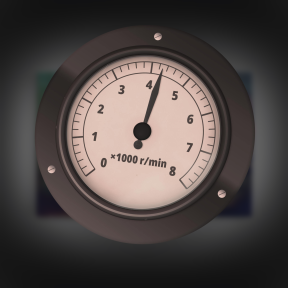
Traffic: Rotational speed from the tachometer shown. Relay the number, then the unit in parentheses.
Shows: 4300 (rpm)
